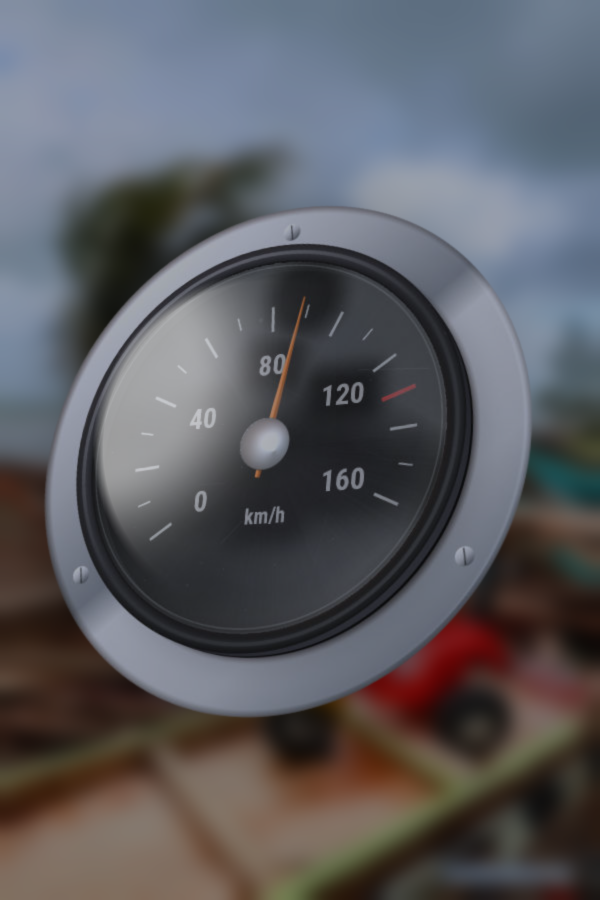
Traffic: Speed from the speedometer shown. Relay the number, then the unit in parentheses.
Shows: 90 (km/h)
